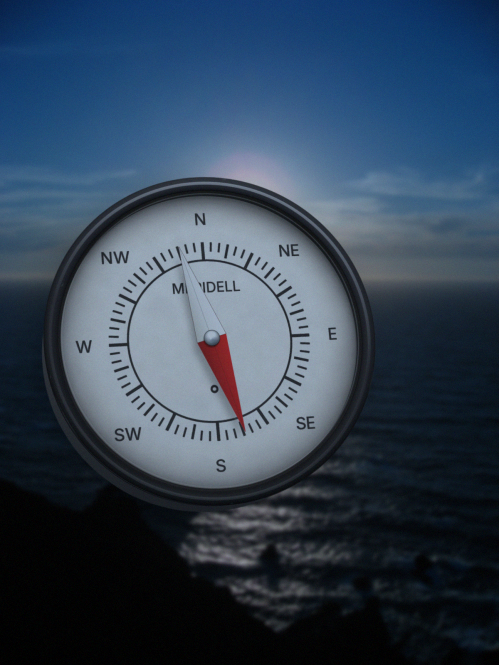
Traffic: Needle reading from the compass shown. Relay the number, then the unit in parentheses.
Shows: 165 (°)
